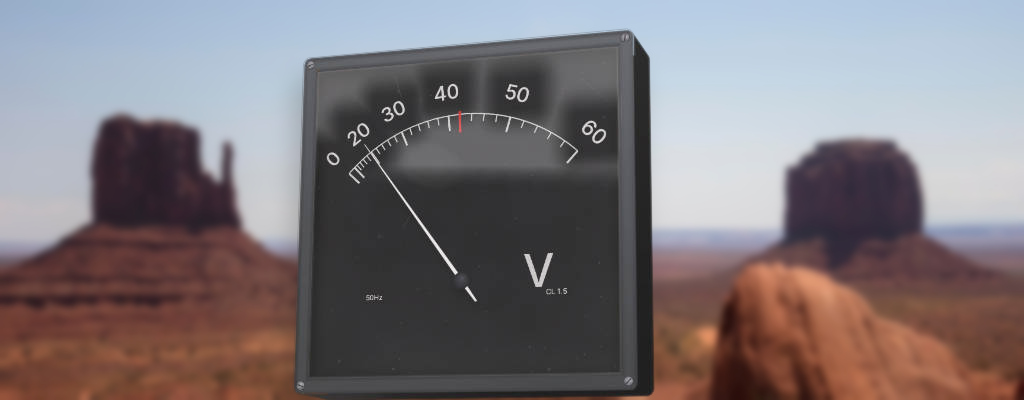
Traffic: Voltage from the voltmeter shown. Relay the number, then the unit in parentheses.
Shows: 20 (V)
